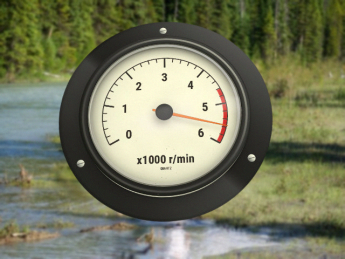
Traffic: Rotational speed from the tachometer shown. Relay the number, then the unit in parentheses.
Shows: 5600 (rpm)
